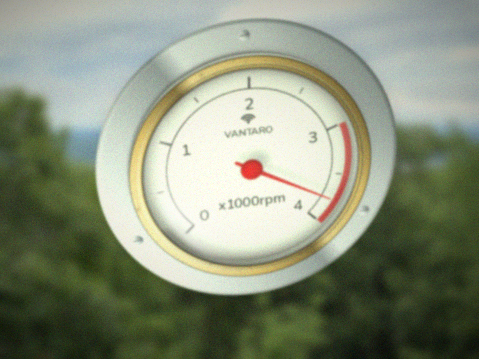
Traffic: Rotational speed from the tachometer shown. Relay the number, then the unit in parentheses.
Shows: 3750 (rpm)
